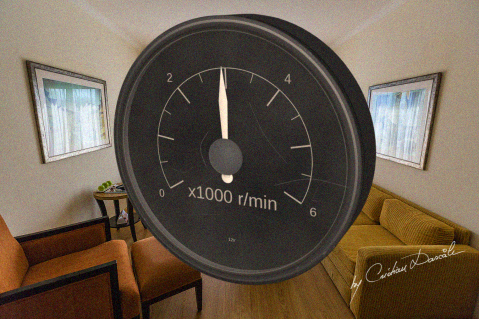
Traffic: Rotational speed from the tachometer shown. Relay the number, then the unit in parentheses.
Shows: 3000 (rpm)
